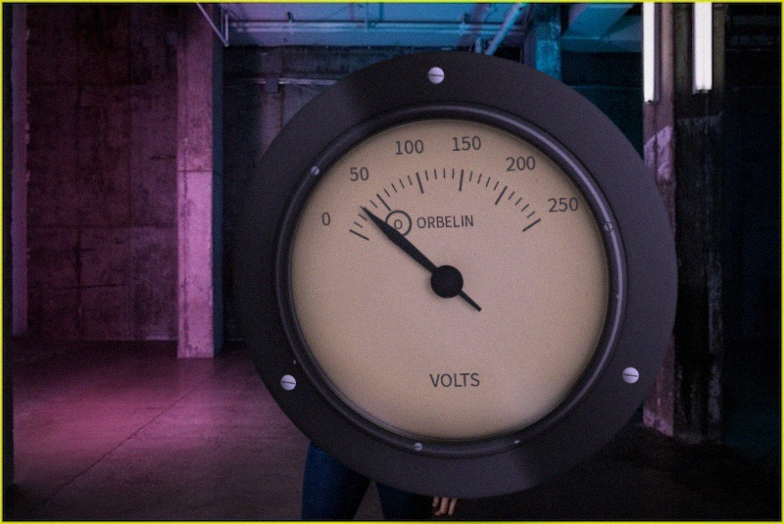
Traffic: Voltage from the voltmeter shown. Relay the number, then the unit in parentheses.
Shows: 30 (V)
